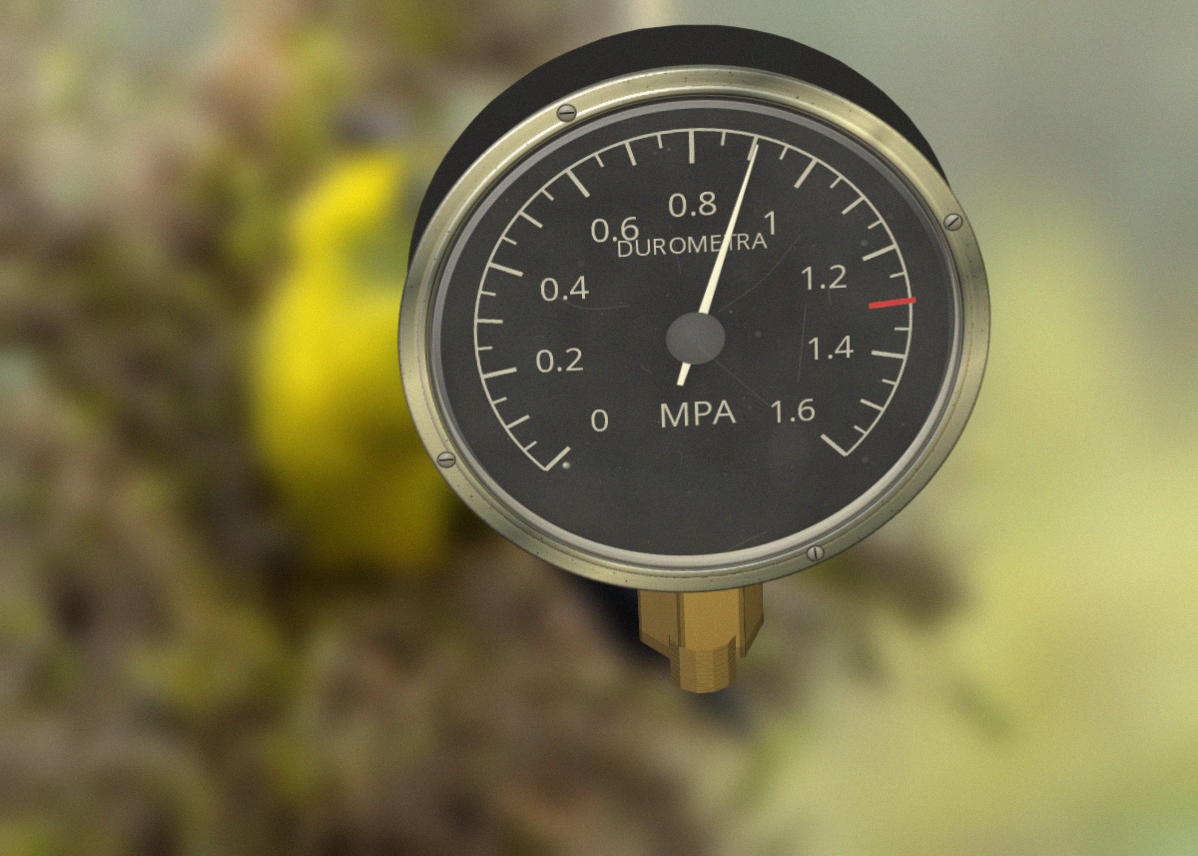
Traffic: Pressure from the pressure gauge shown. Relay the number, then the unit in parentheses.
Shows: 0.9 (MPa)
